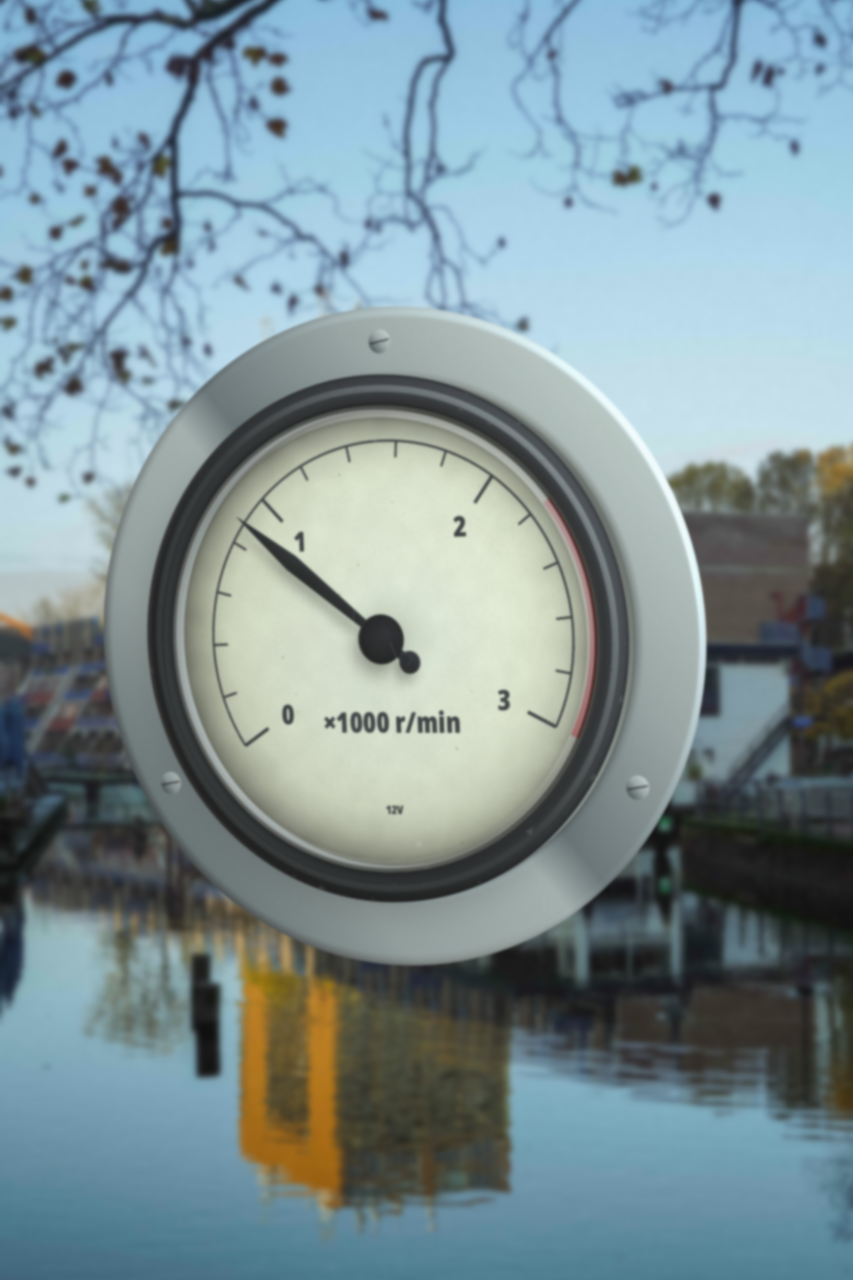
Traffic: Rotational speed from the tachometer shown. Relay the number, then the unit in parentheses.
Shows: 900 (rpm)
